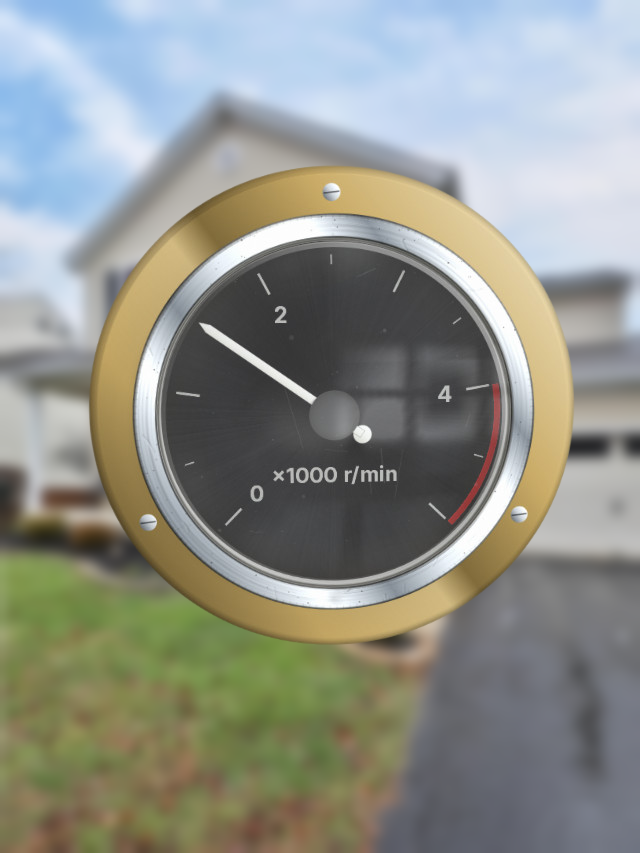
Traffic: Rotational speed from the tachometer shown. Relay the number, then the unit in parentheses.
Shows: 1500 (rpm)
